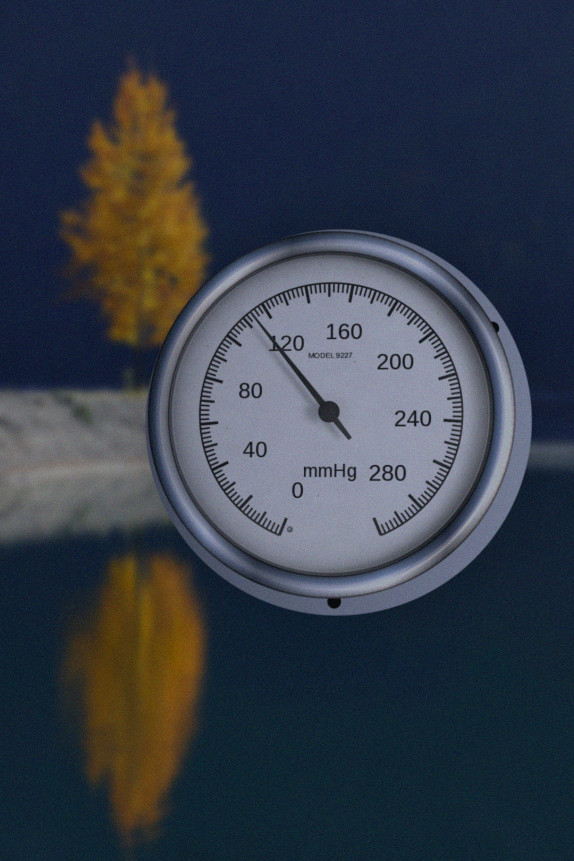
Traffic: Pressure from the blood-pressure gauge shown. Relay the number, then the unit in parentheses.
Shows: 114 (mmHg)
